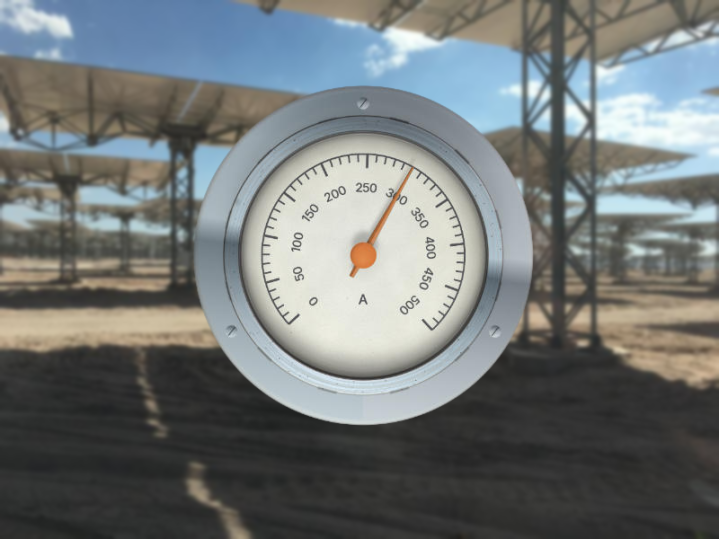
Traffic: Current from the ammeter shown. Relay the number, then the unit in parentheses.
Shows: 300 (A)
